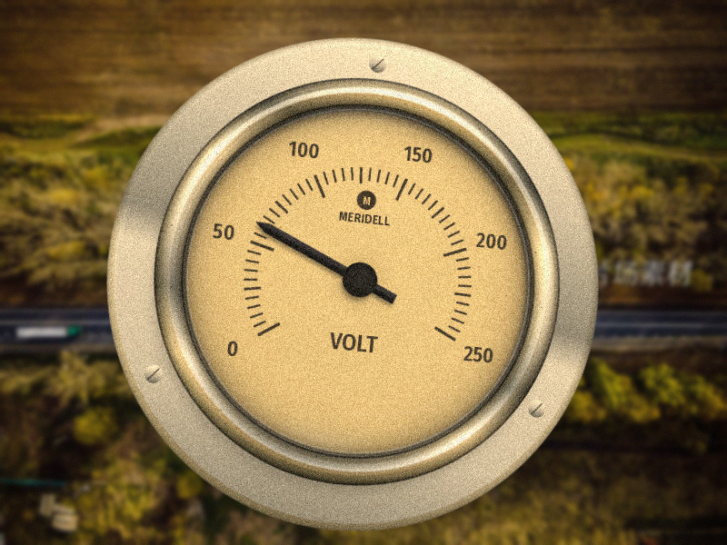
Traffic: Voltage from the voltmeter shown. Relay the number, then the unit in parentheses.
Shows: 60 (V)
